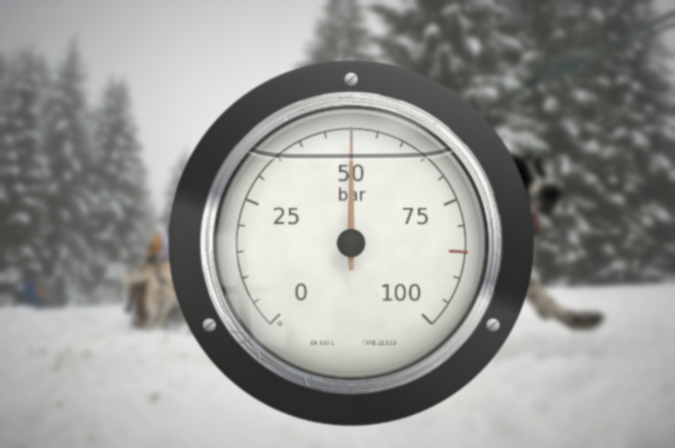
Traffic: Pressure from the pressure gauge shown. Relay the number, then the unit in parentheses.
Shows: 50 (bar)
